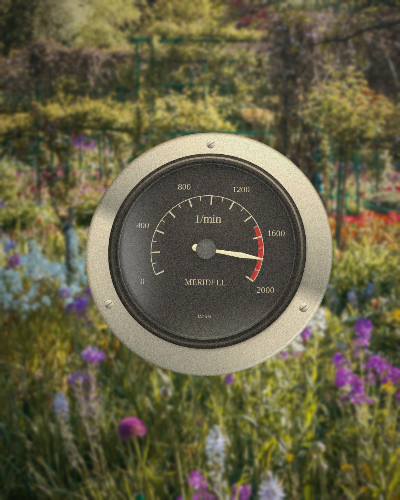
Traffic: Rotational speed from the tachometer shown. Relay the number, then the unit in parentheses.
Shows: 1800 (rpm)
